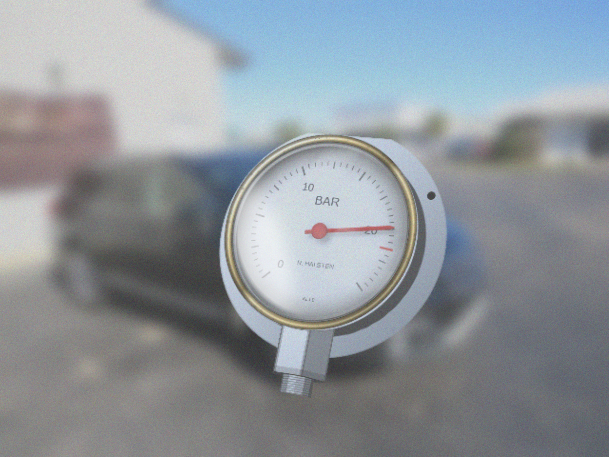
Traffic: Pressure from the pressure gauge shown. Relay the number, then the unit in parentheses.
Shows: 20 (bar)
